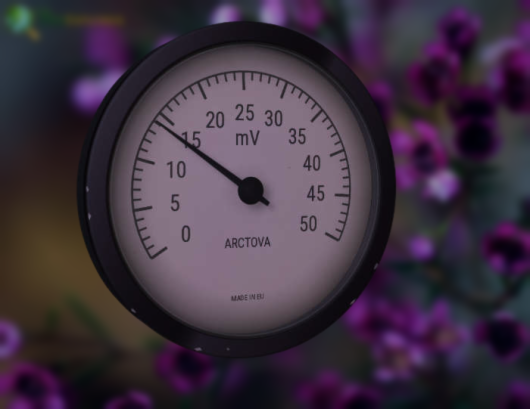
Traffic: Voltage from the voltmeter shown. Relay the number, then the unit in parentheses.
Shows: 14 (mV)
